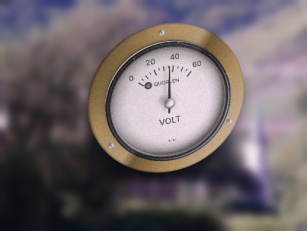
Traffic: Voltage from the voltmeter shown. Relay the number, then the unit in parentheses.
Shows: 35 (V)
